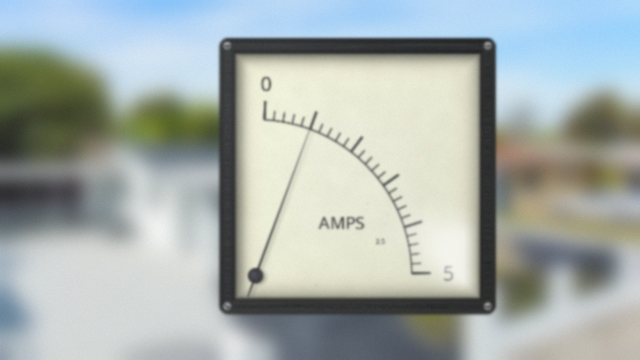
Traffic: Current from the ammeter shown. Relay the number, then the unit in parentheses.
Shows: 1 (A)
